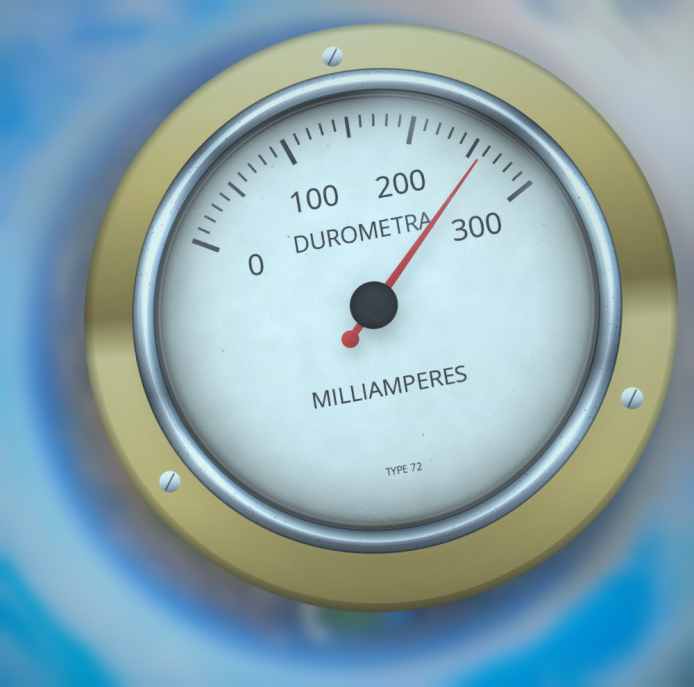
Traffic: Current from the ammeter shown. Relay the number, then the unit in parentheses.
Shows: 260 (mA)
